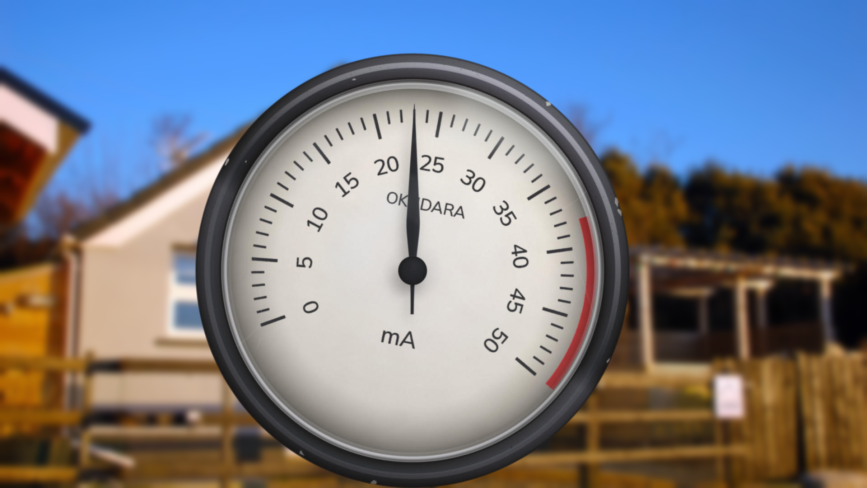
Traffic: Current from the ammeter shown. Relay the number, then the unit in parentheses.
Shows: 23 (mA)
